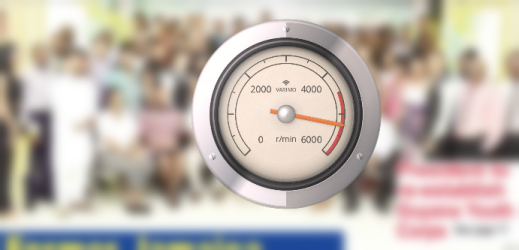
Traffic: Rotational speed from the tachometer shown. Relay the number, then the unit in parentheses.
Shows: 5250 (rpm)
